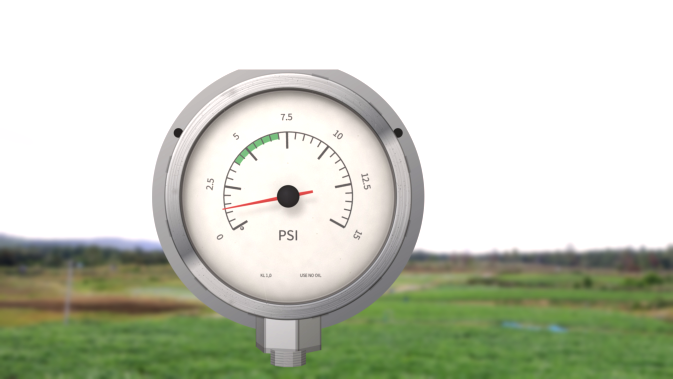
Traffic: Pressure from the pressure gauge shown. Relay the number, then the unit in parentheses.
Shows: 1.25 (psi)
